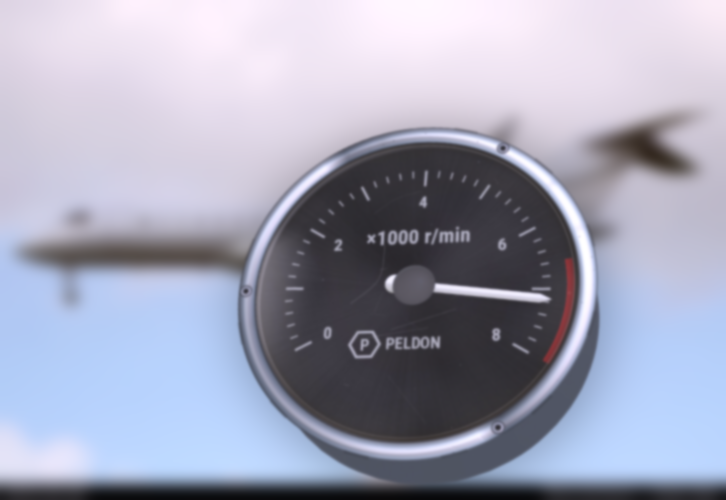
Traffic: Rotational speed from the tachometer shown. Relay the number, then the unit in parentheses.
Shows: 7200 (rpm)
